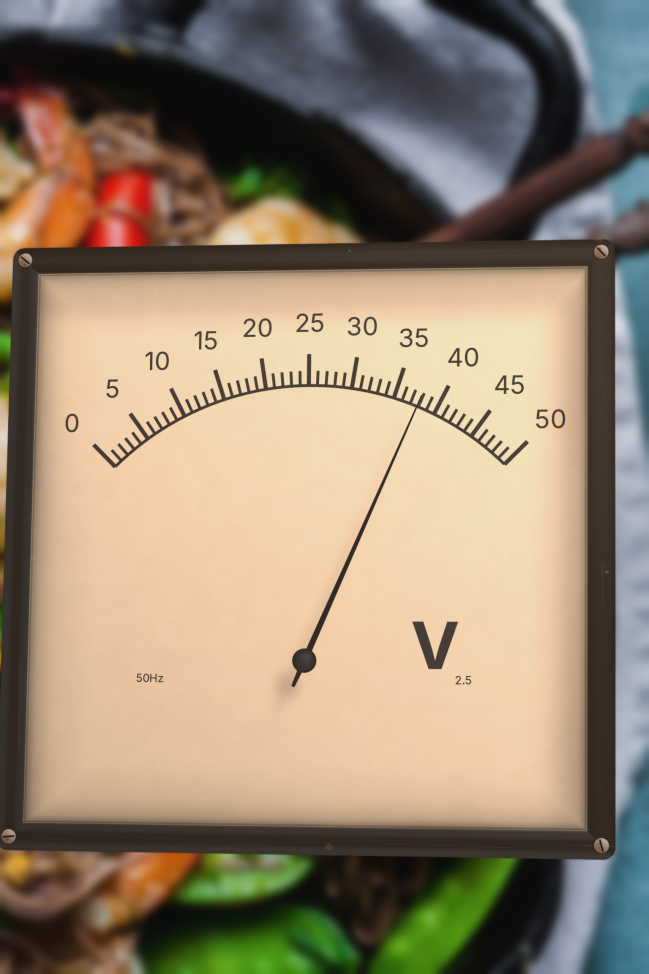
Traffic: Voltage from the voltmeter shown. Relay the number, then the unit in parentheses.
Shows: 38 (V)
